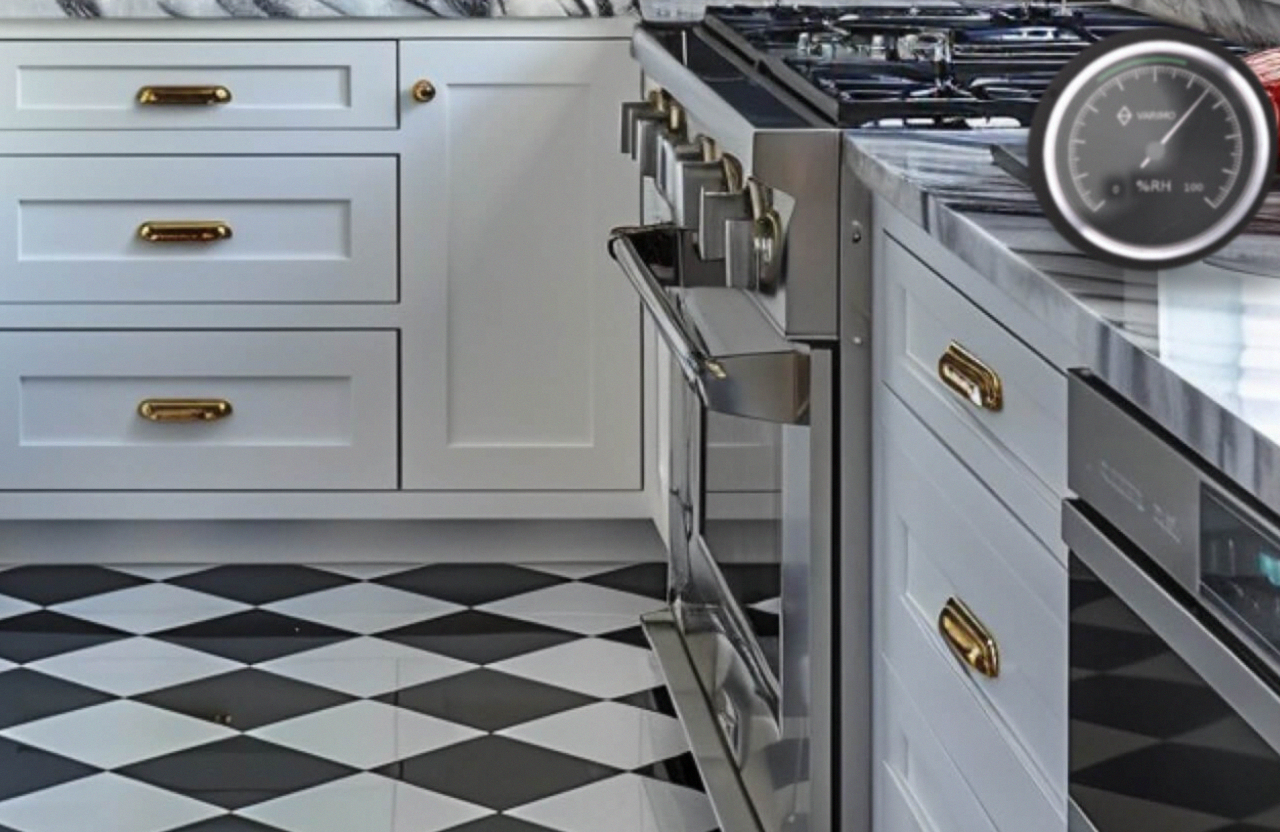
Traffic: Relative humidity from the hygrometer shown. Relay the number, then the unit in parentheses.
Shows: 65 (%)
